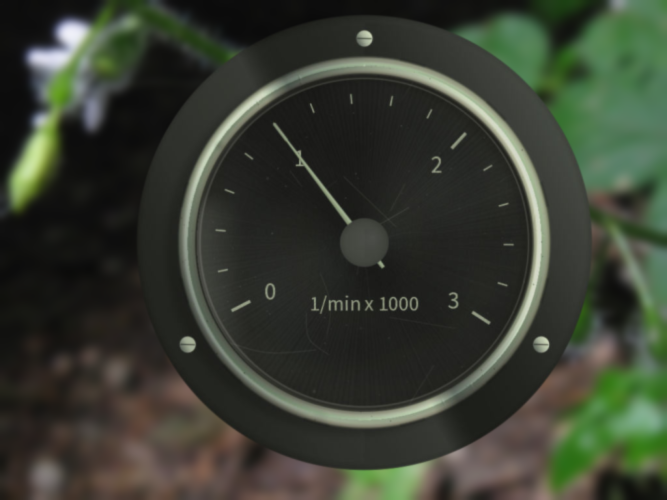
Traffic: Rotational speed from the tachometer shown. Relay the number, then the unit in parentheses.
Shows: 1000 (rpm)
